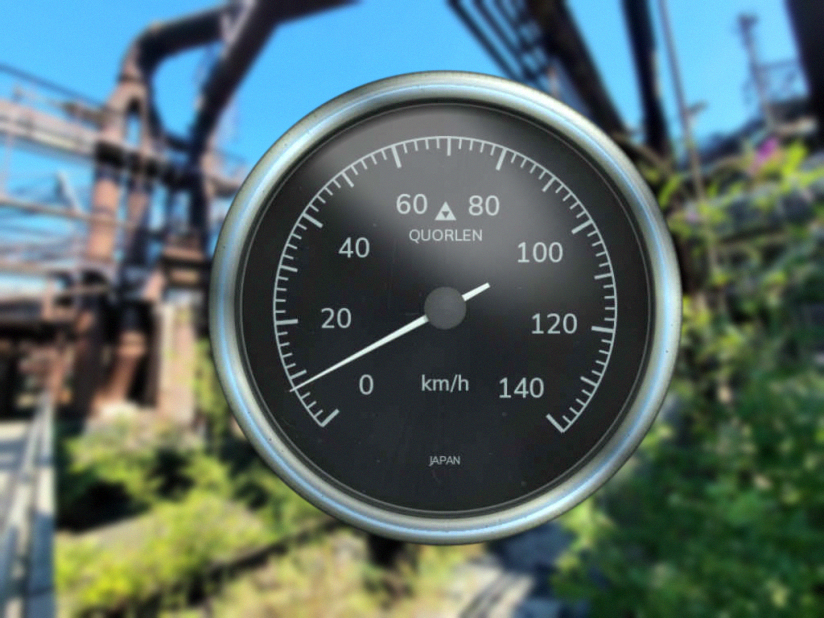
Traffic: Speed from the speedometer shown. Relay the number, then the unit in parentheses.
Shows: 8 (km/h)
